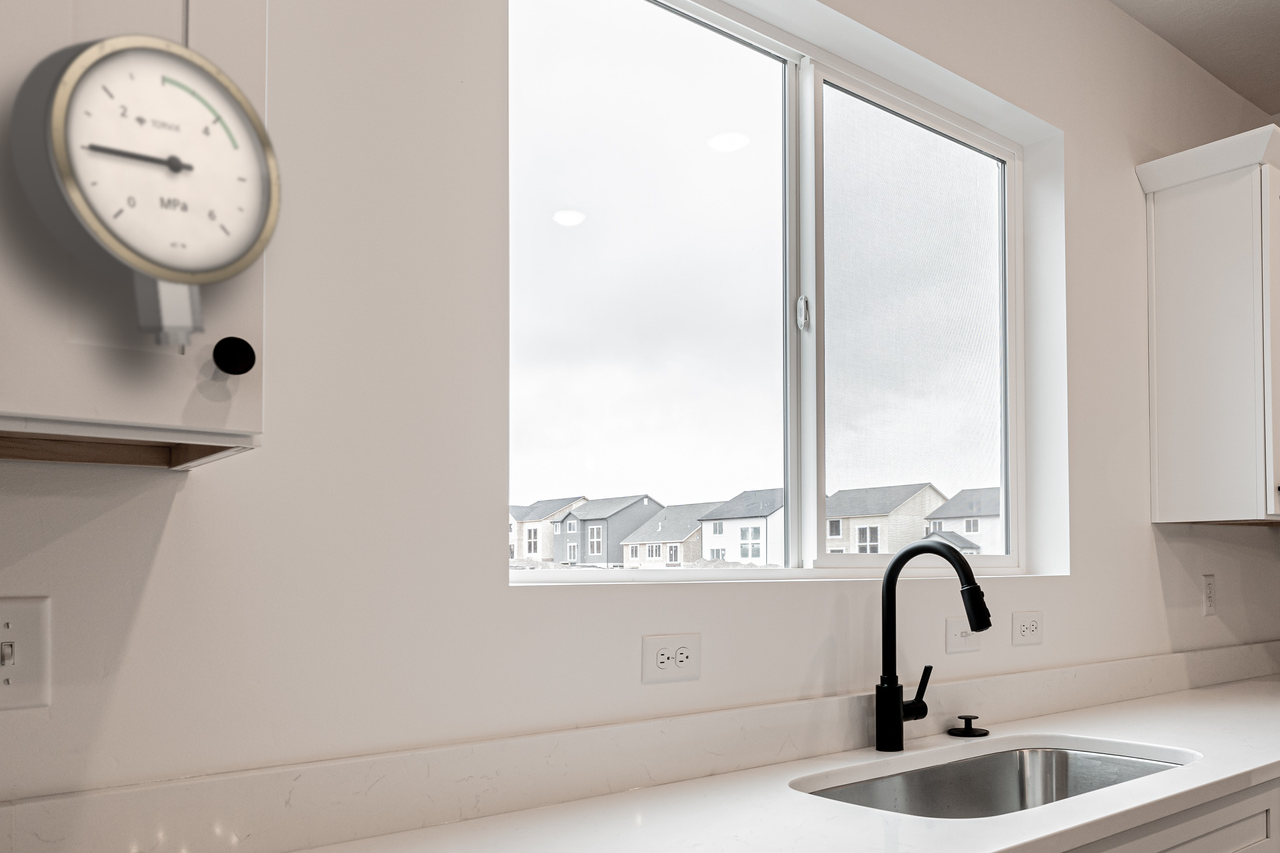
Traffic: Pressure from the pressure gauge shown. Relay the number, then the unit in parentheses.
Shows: 1 (MPa)
